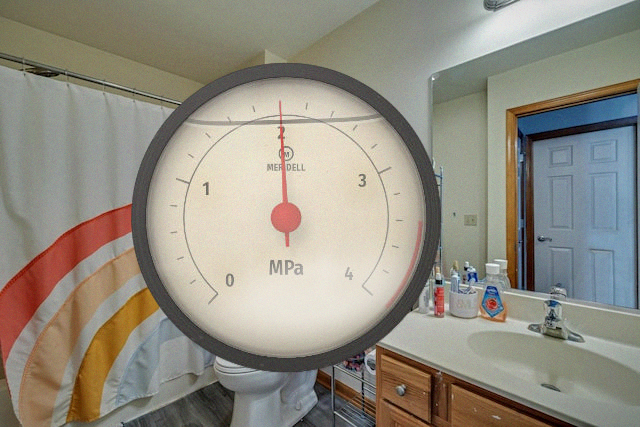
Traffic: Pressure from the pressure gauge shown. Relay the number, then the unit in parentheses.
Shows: 2 (MPa)
